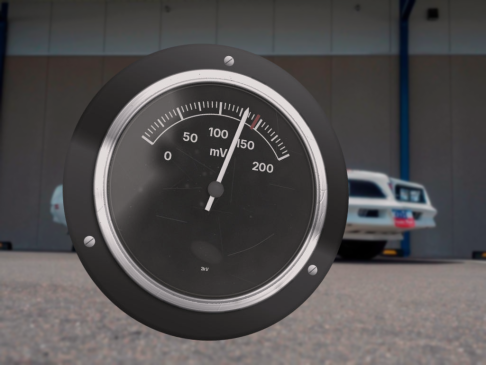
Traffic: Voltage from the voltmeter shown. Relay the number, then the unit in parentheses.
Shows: 130 (mV)
